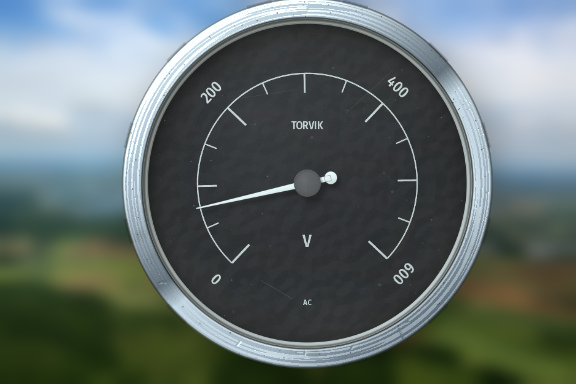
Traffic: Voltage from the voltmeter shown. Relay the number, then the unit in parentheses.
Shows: 75 (V)
